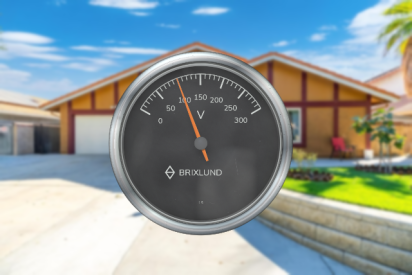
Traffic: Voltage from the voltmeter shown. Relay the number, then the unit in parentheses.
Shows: 100 (V)
